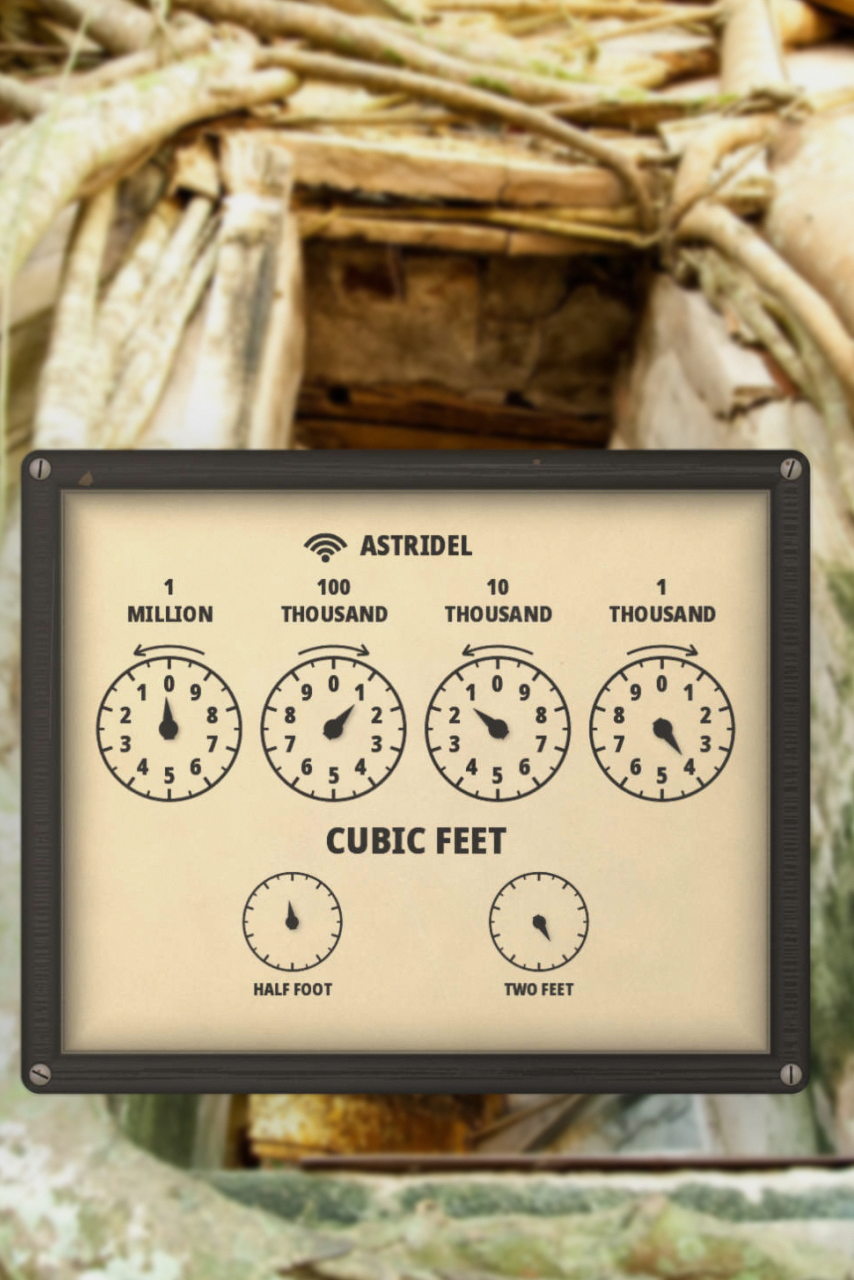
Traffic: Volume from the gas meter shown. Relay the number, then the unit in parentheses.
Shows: 11400 (ft³)
